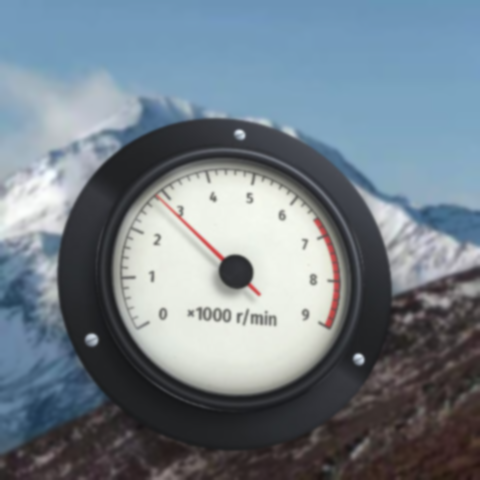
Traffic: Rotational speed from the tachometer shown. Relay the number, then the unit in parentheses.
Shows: 2800 (rpm)
